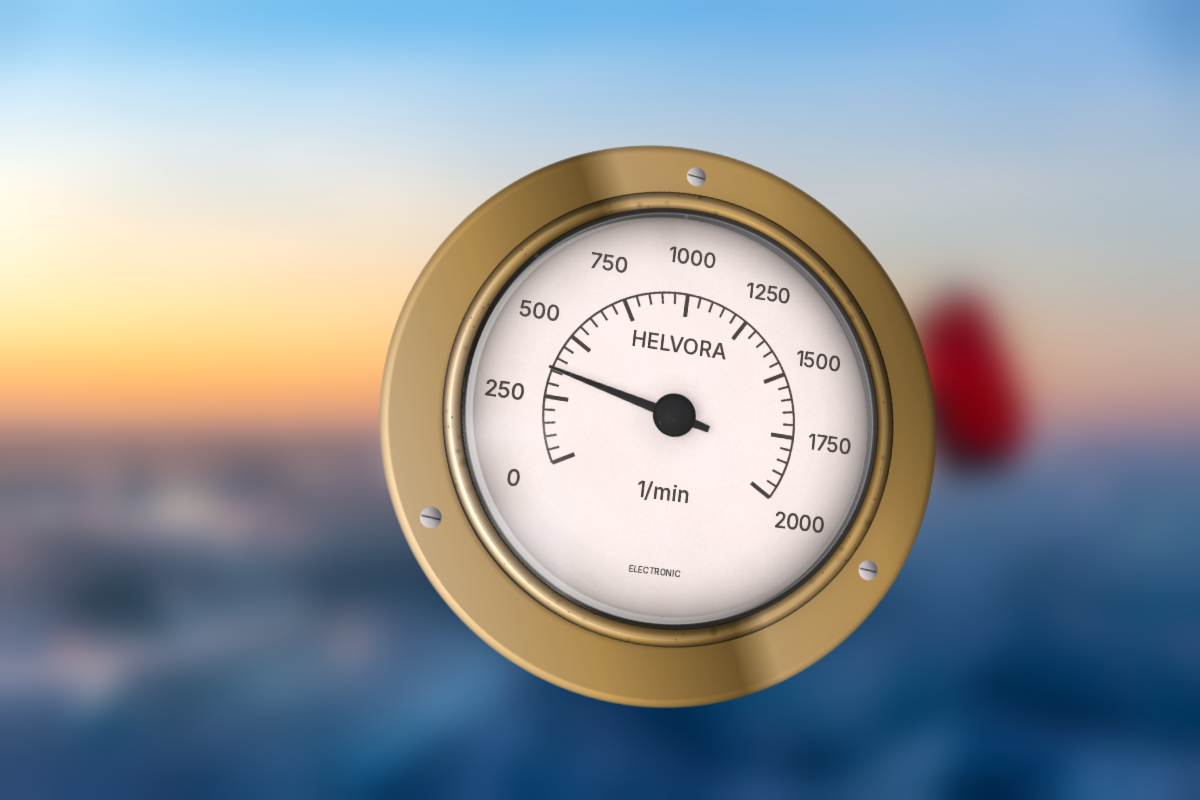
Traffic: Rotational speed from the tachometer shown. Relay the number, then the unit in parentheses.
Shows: 350 (rpm)
